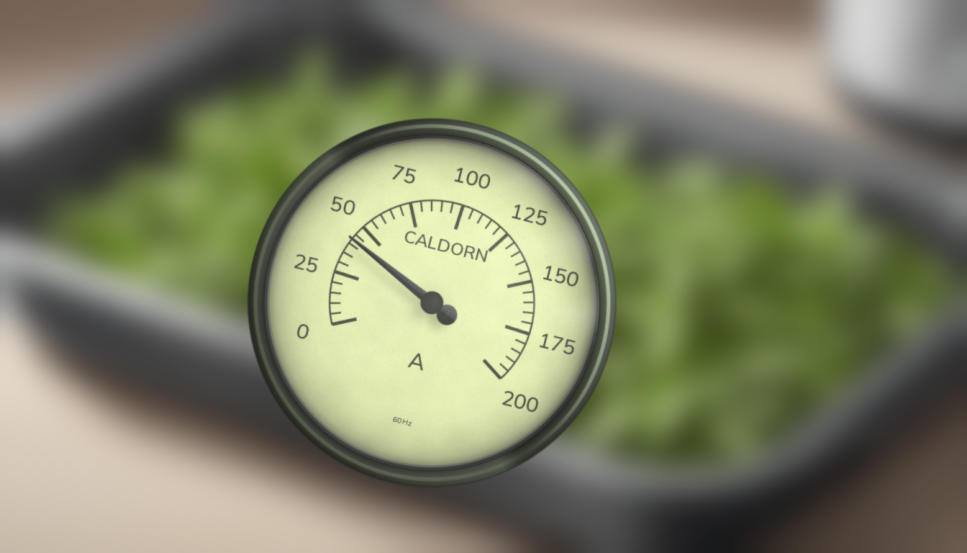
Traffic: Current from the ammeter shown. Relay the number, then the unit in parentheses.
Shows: 42.5 (A)
